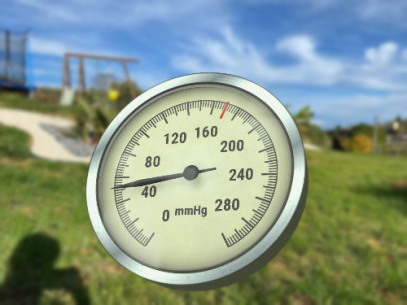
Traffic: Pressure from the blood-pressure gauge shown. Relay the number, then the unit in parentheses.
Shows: 50 (mmHg)
